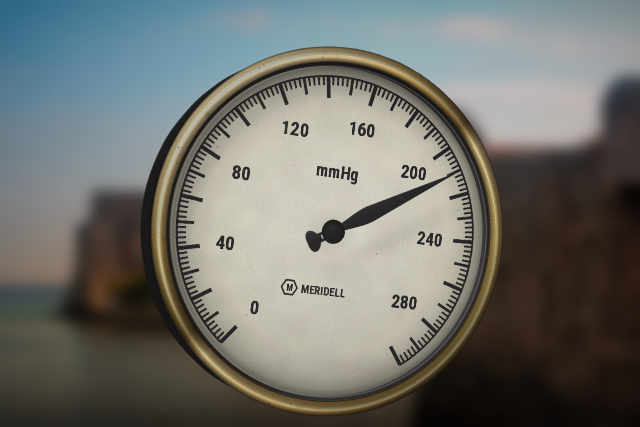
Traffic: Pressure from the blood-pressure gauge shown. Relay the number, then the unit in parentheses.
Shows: 210 (mmHg)
